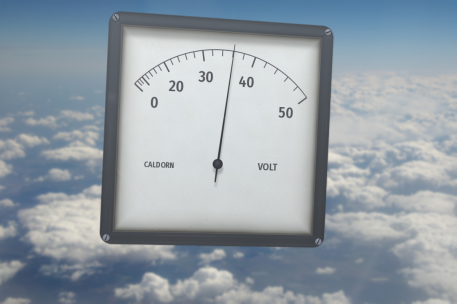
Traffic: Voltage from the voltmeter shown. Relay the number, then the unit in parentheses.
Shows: 36 (V)
